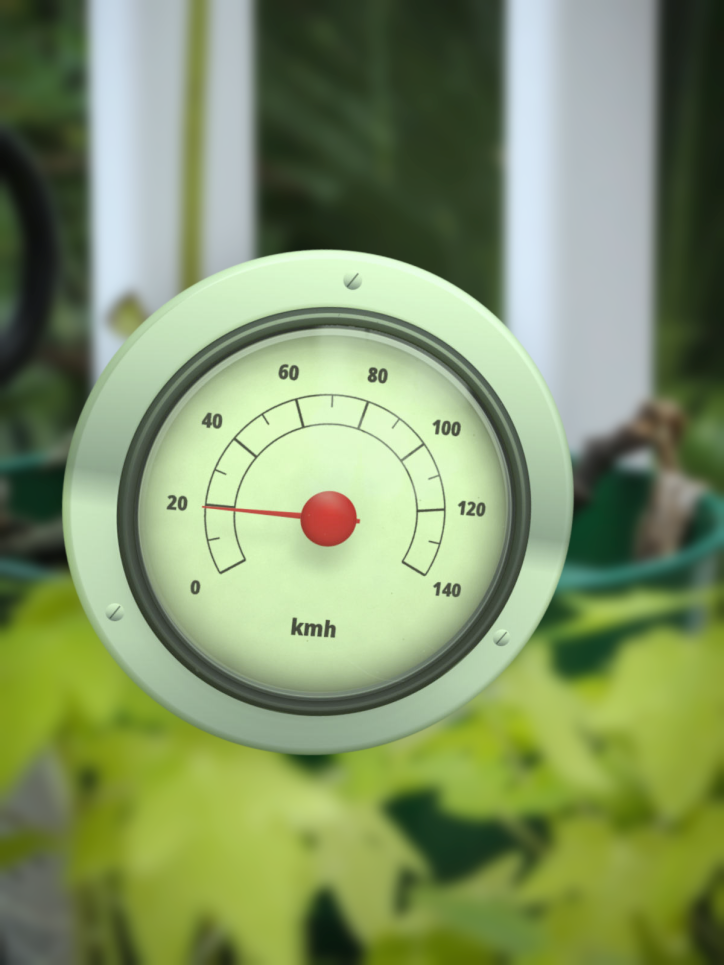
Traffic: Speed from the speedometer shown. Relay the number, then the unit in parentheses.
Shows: 20 (km/h)
